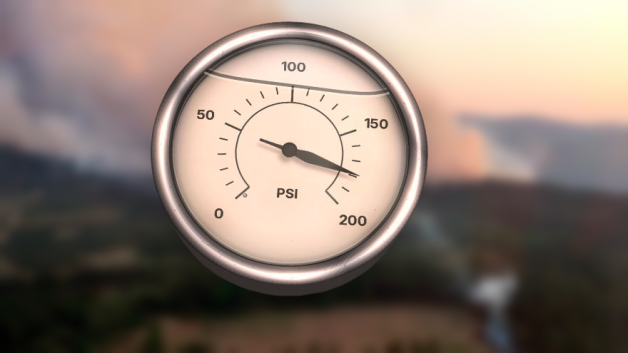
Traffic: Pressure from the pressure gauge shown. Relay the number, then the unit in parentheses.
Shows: 180 (psi)
